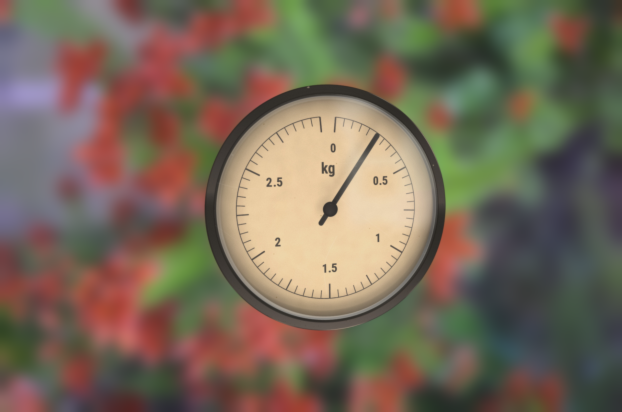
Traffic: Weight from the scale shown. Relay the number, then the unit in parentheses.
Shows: 0.25 (kg)
